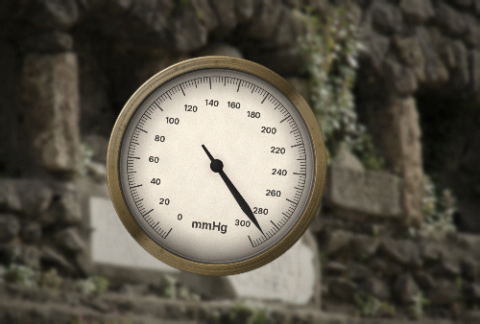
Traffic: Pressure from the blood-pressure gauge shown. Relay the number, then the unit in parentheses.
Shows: 290 (mmHg)
